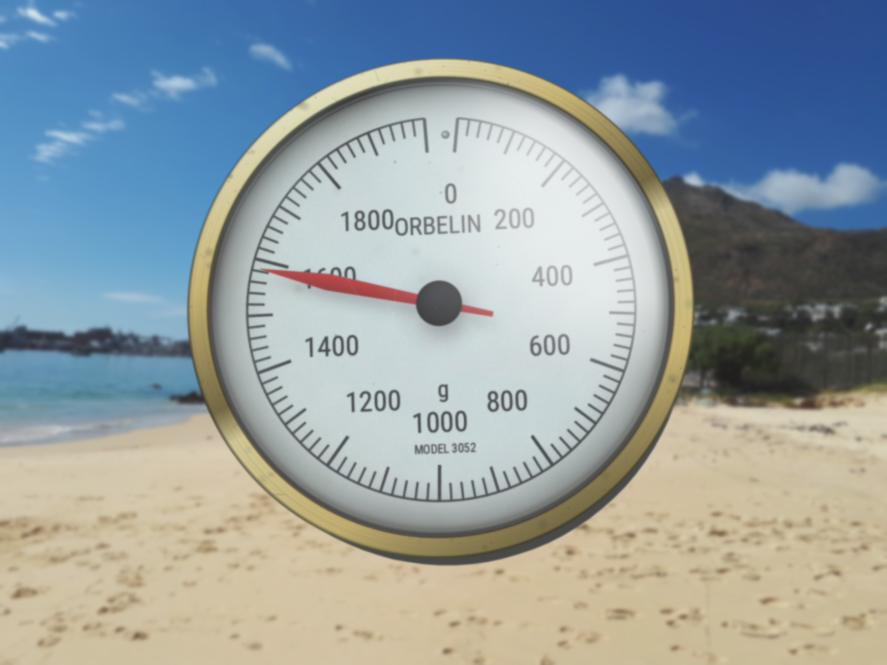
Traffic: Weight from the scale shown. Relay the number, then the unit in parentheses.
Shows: 1580 (g)
